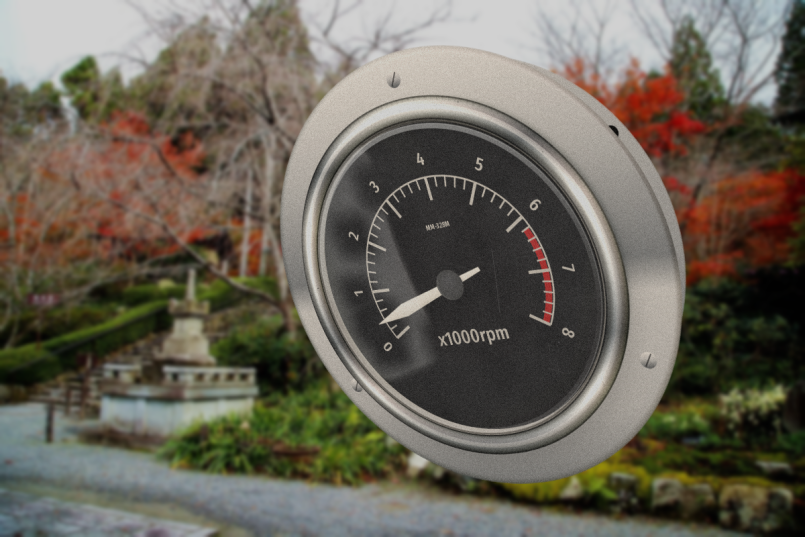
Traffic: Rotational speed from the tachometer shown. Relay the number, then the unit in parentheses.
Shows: 400 (rpm)
